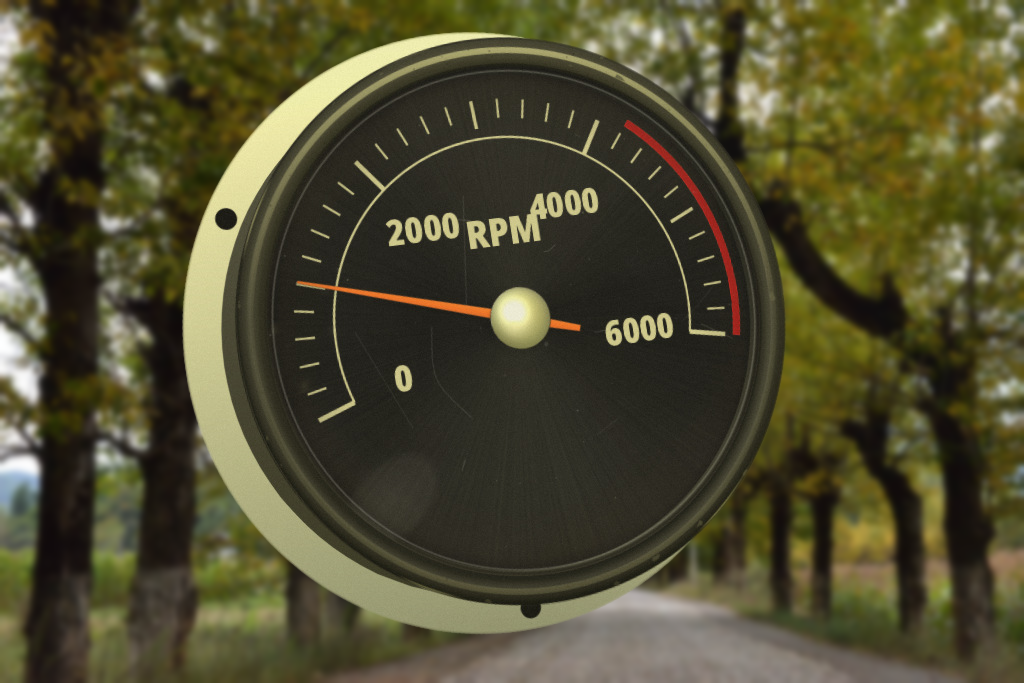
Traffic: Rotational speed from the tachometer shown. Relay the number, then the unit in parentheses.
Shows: 1000 (rpm)
